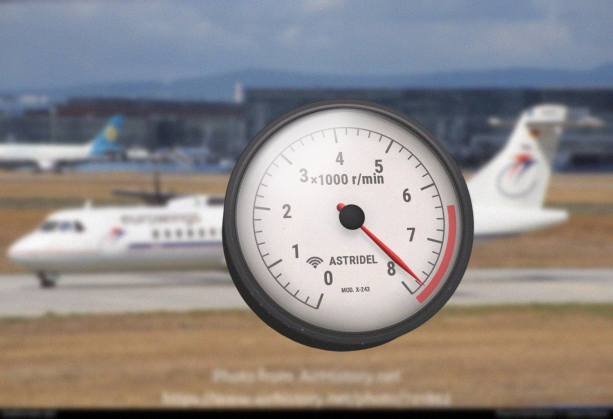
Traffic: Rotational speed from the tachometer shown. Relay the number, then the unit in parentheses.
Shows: 7800 (rpm)
